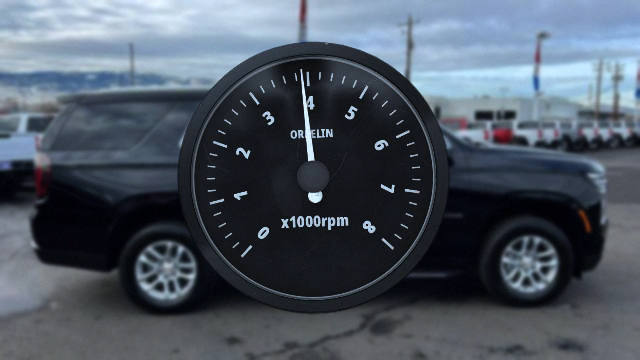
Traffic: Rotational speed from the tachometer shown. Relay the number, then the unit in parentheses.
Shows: 3900 (rpm)
